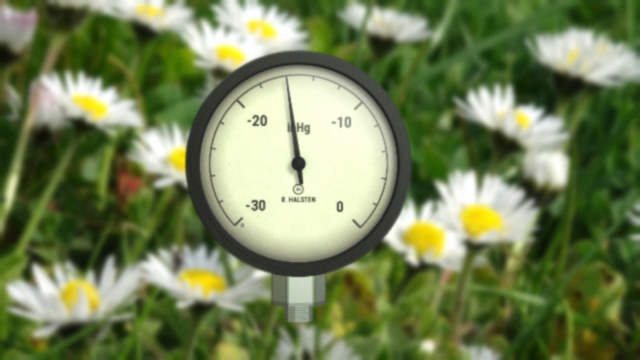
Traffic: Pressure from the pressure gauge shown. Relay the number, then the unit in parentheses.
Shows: -16 (inHg)
